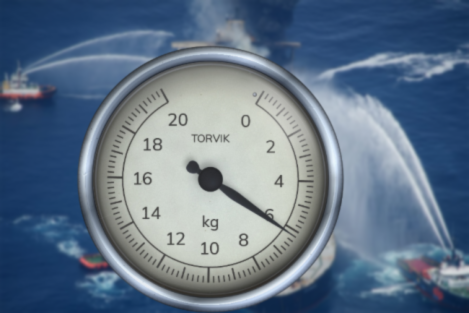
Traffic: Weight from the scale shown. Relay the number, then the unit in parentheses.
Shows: 6.2 (kg)
